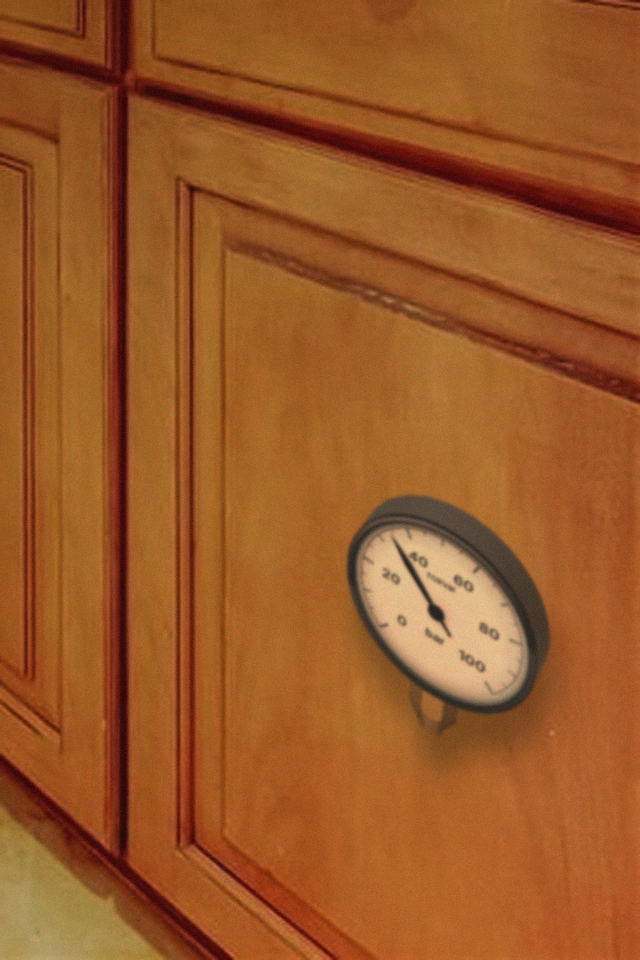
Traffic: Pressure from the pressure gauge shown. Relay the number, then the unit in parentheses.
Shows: 35 (bar)
